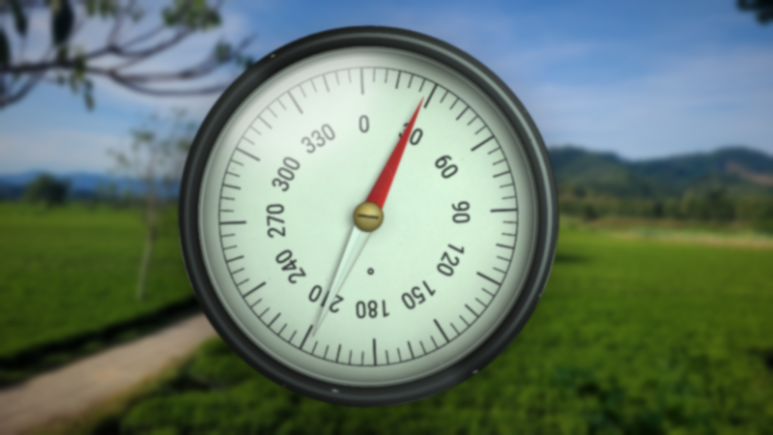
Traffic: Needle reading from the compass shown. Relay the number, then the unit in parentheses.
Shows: 27.5 (°)
